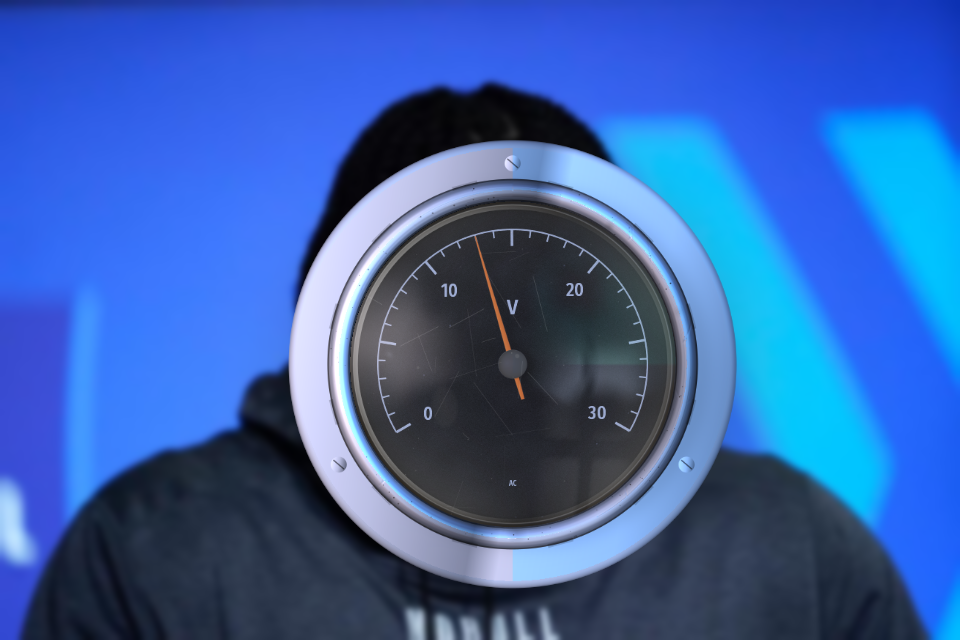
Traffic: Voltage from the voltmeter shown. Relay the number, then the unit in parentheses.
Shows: 13 (V)
